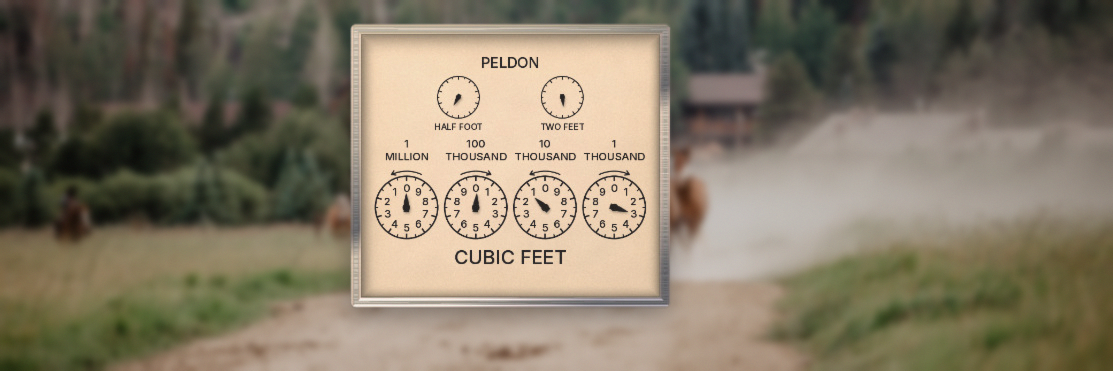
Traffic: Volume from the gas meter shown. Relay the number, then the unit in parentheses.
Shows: 1300 (ft³)
